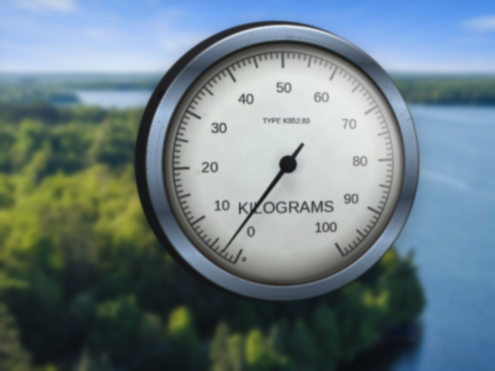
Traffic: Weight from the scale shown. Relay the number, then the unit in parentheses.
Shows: 3 (kg)
